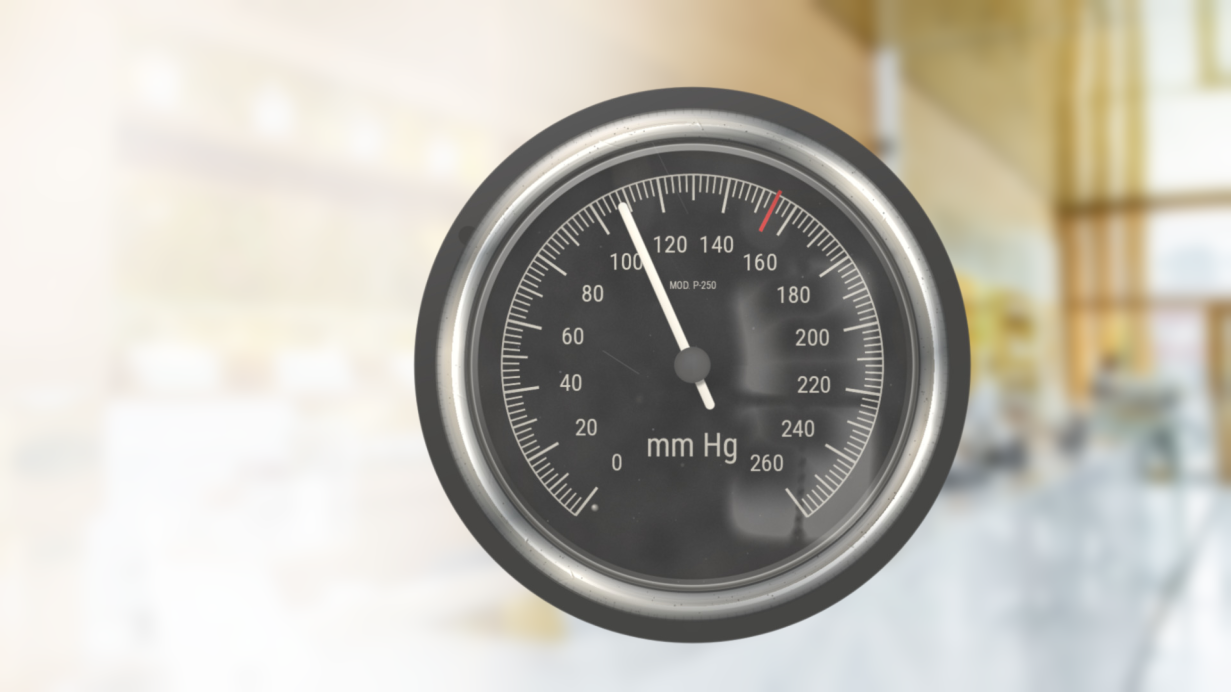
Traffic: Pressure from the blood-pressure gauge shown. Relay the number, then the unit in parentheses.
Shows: 108 (mmHg)
